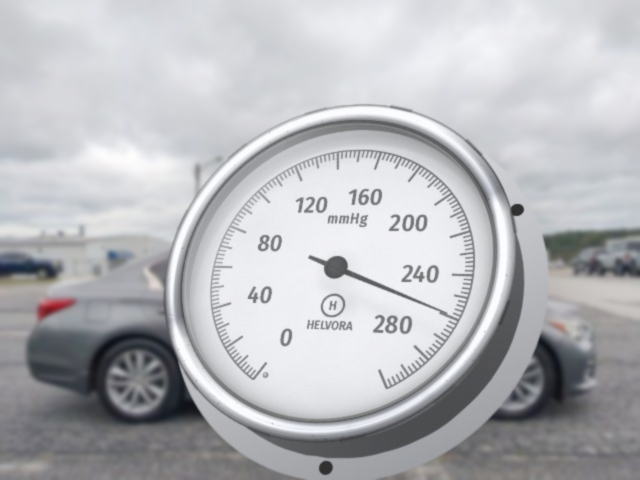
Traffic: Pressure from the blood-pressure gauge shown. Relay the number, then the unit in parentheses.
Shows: 260 (mmHg)
